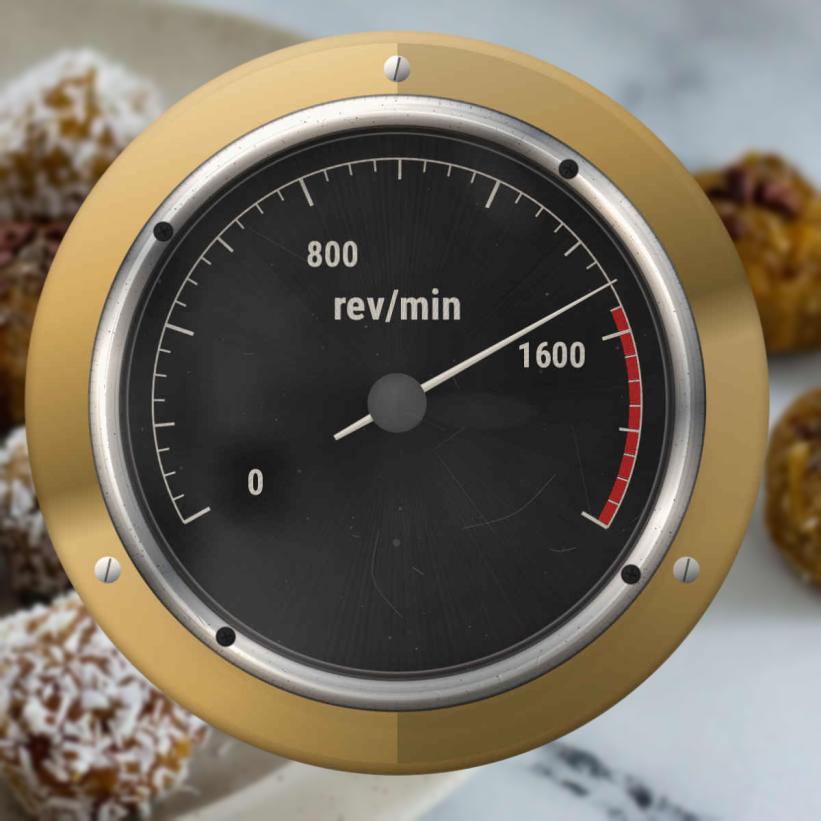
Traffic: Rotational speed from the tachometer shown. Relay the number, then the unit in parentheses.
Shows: 1500 (rpm)
